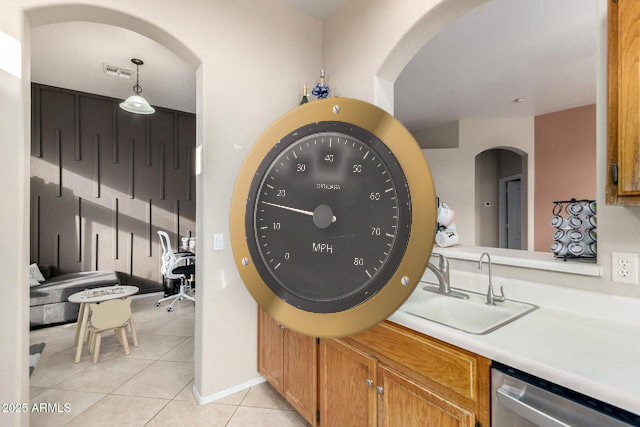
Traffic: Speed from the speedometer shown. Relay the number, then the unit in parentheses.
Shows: 16 (mph)
